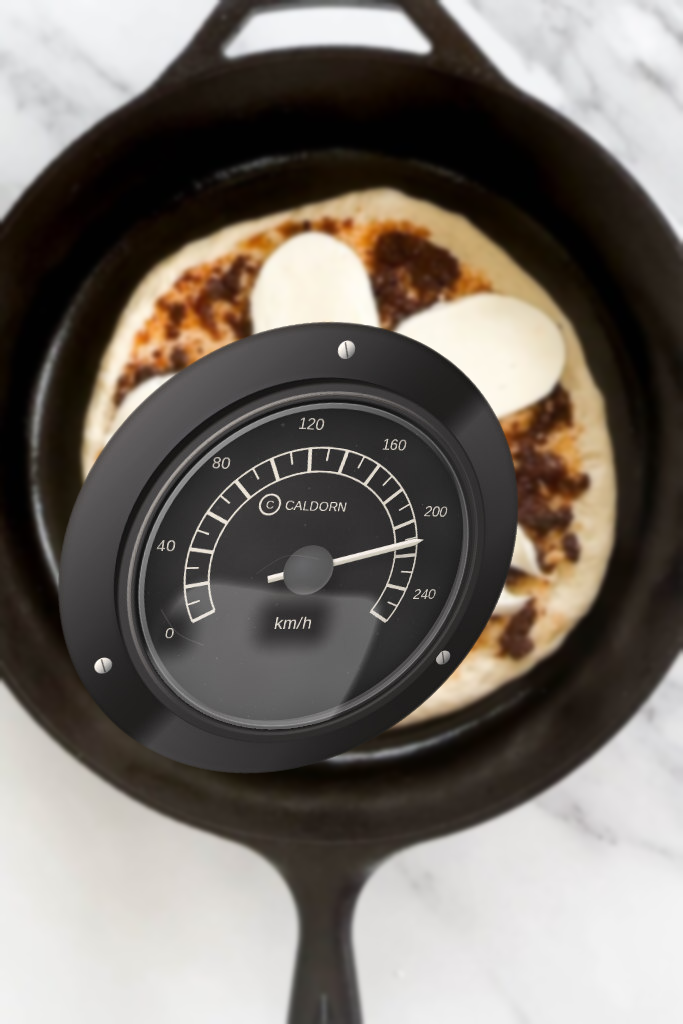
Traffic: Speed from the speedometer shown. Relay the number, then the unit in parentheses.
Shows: 210 (km/h)
